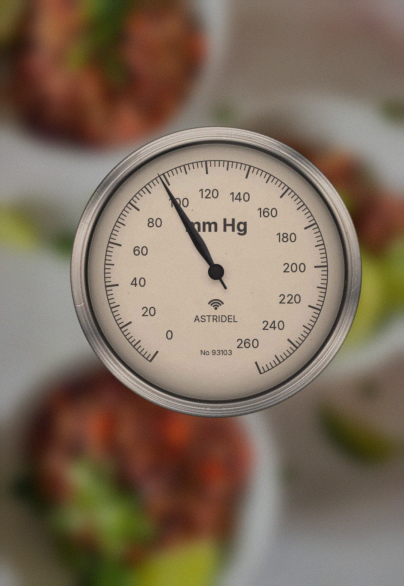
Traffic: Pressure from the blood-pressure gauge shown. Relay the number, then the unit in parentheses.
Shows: 98 (mmHg)
